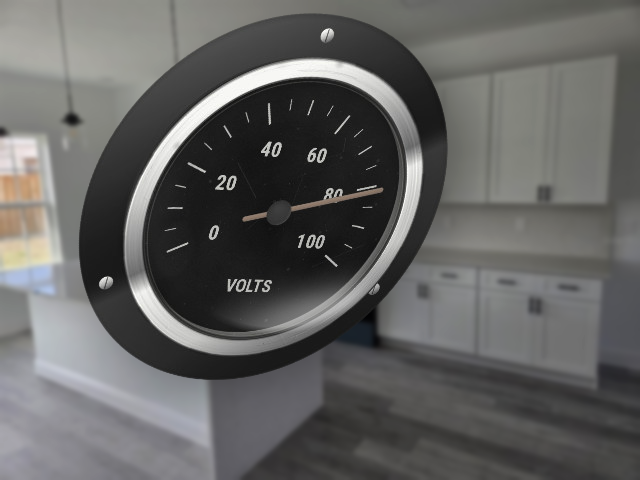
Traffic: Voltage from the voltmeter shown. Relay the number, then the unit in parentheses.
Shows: 80 (V)
